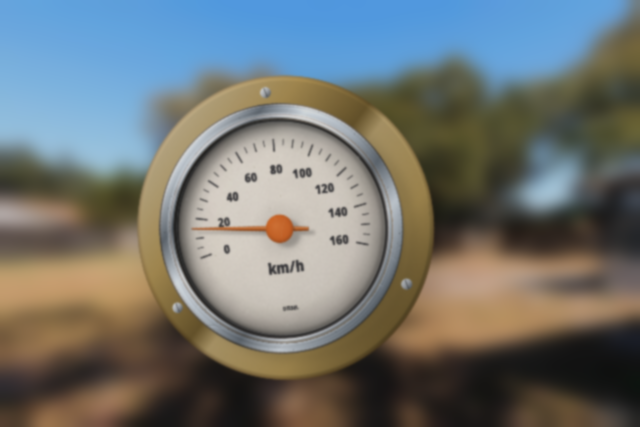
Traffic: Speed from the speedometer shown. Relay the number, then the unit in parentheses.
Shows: 15 (km/h)
